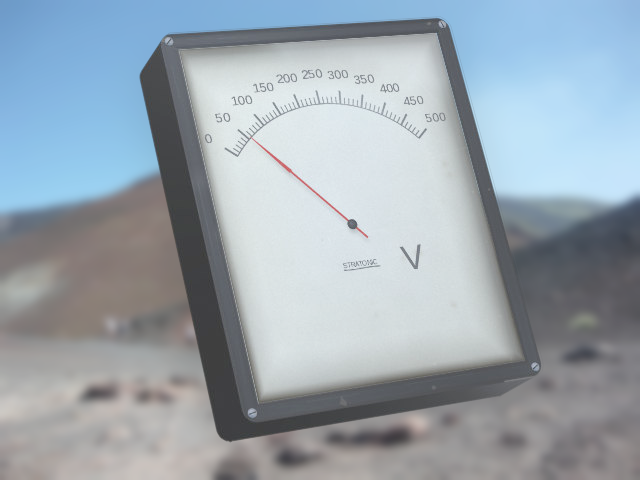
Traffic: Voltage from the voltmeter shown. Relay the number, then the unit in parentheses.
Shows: 50 (V)
